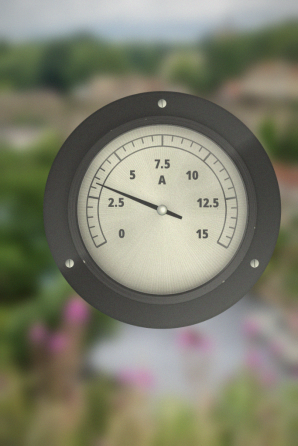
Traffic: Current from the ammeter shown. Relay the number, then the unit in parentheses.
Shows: 3.25 (A)
